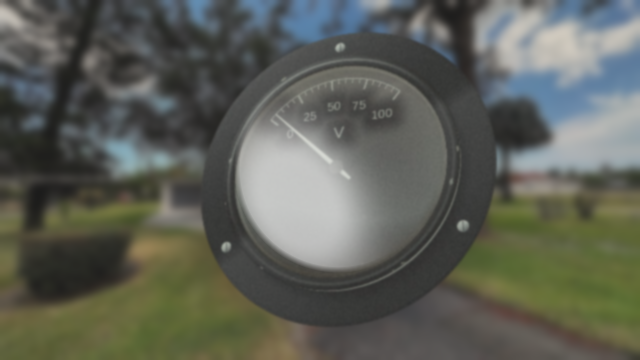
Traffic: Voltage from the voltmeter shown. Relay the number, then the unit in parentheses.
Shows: 5 (V)
